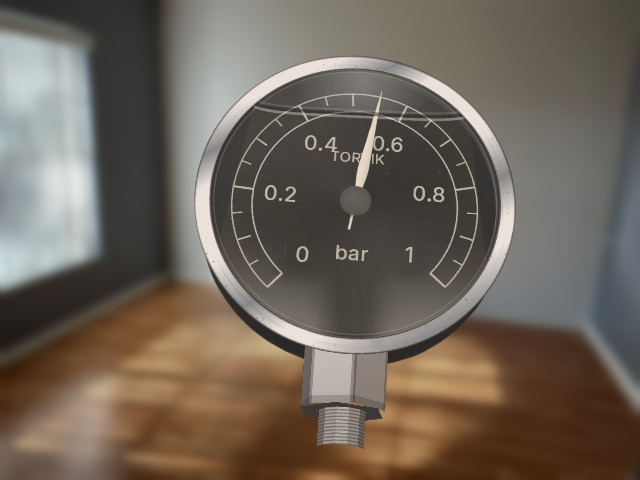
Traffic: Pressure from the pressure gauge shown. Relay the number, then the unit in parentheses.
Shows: 0.55 (bar)
